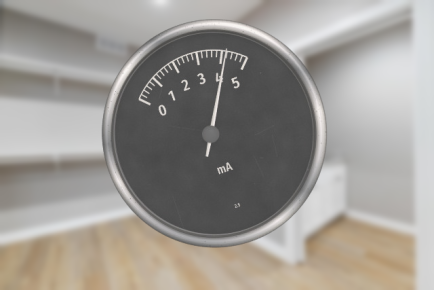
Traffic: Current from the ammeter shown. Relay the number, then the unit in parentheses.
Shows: 4.2 (mA)
